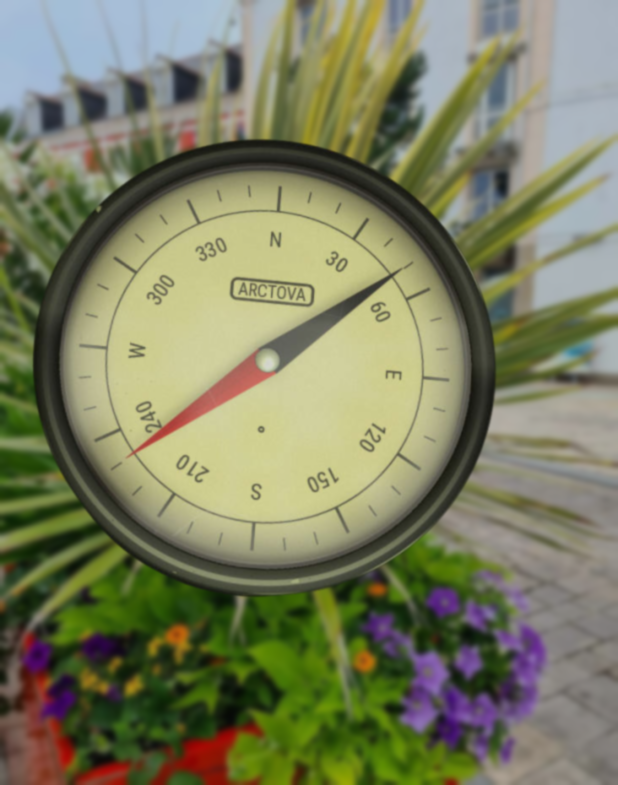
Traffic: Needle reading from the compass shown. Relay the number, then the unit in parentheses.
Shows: 230 (°)
